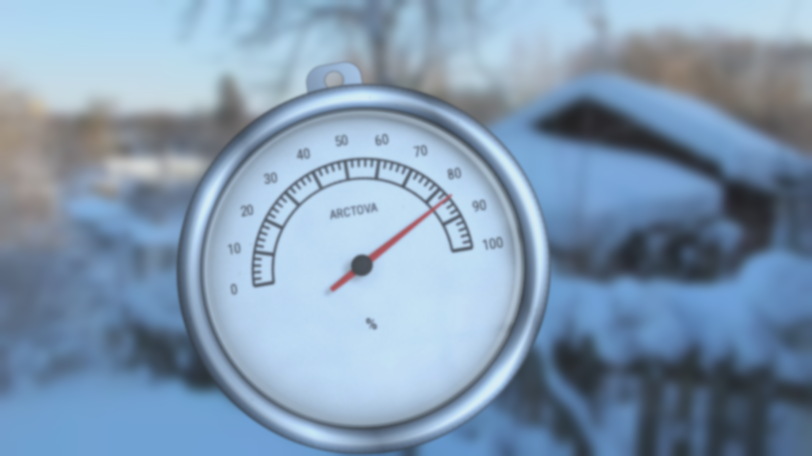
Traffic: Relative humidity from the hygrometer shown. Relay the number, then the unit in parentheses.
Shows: 84 (%)
